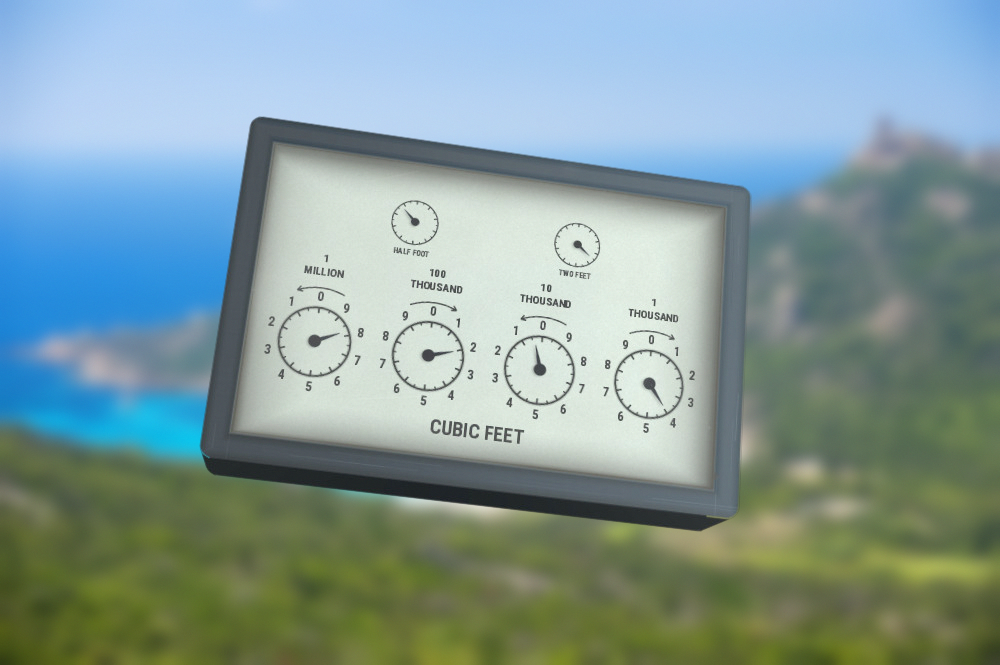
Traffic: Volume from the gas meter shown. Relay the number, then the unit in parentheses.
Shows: 820400 (ft³)
